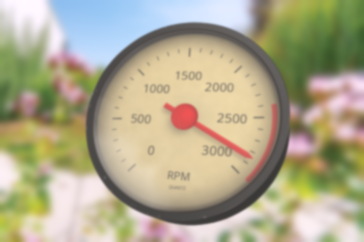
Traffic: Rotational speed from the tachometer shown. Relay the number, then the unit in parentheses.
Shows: 2850 (rpm)
